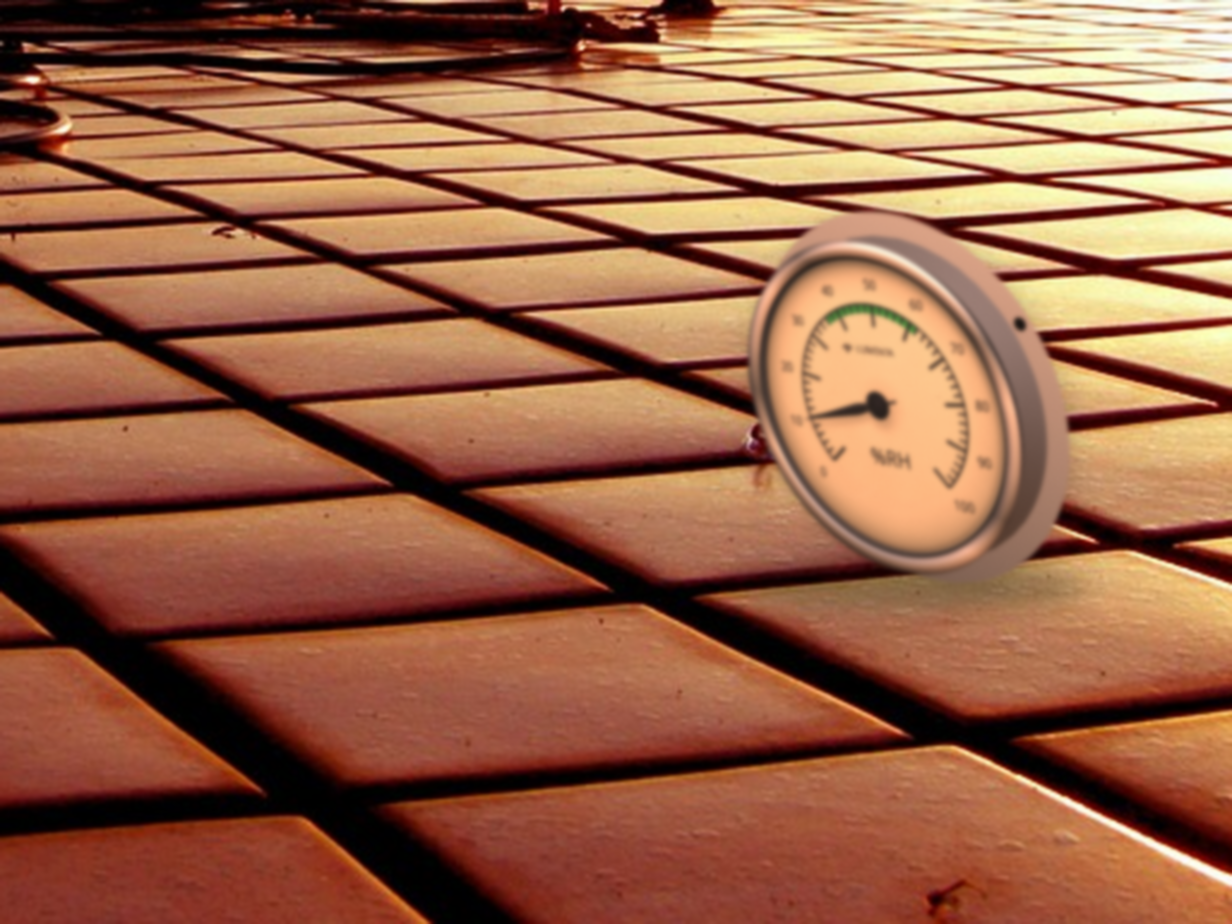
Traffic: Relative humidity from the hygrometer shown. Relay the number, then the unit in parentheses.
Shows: 10 (%)
